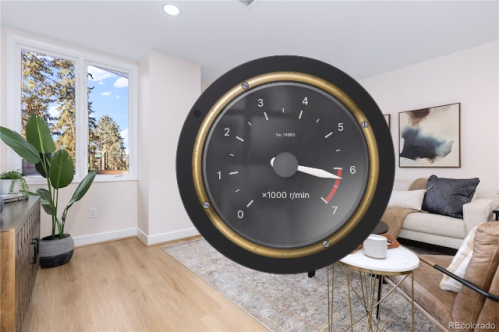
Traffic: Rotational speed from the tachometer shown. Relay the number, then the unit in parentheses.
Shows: 6250 (rpm)
